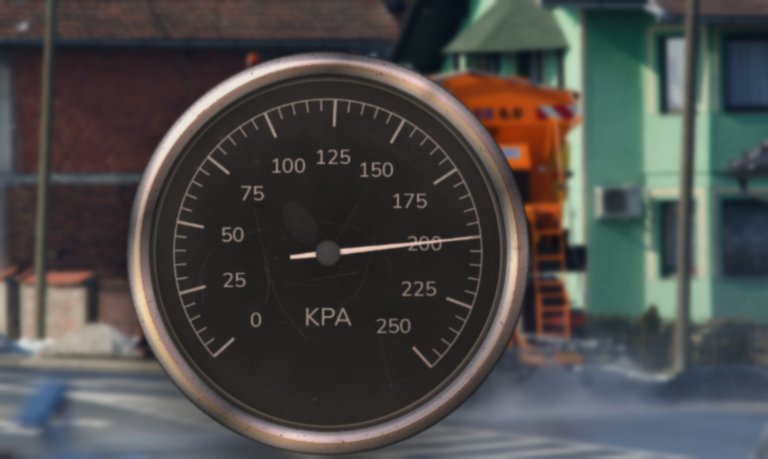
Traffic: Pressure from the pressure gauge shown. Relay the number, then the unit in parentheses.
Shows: 200 (kPa)
